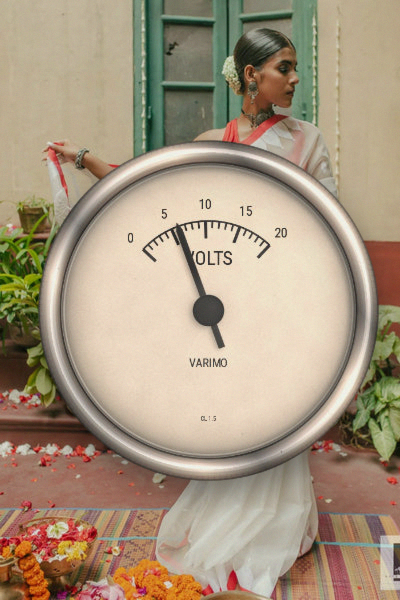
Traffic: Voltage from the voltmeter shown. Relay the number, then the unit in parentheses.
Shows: 6 (V)
